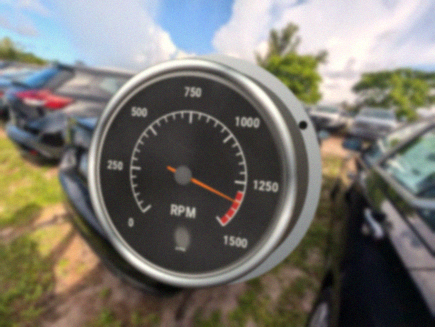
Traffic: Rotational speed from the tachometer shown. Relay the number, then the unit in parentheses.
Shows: 1350 (rpm)
